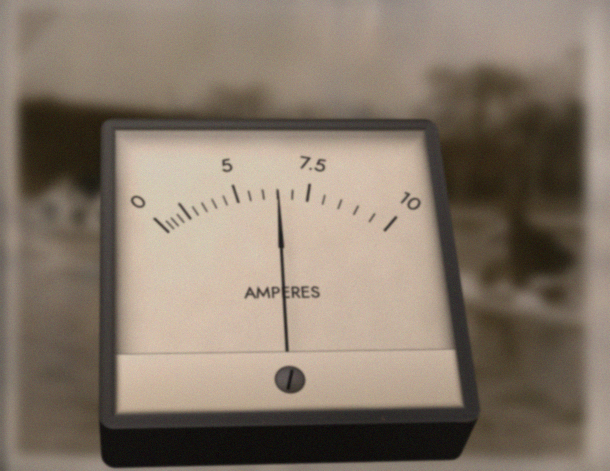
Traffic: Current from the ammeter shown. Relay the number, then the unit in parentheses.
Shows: 6.5 (A)
